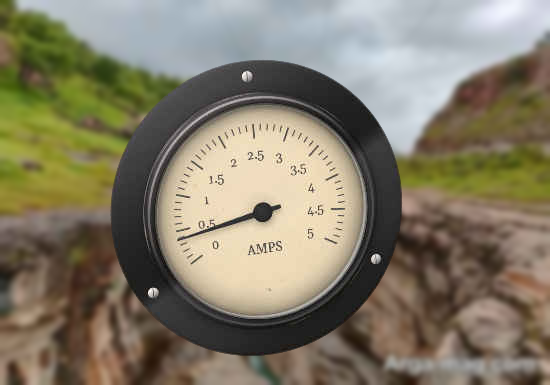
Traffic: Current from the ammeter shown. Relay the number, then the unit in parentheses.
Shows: 0.4 (A)
